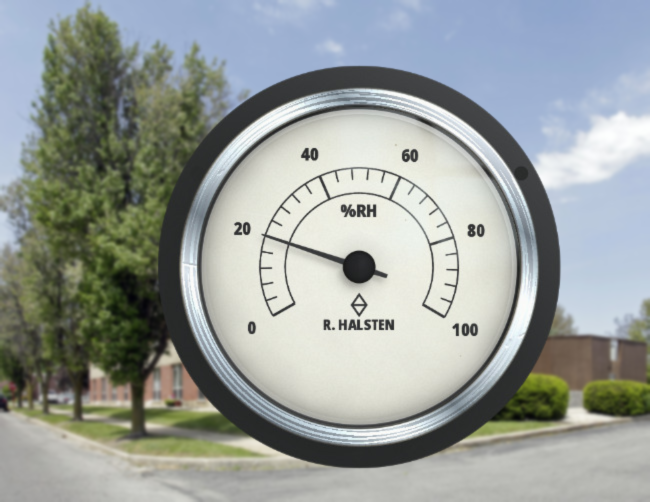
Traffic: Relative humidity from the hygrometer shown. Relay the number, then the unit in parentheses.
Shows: 20 (%)
